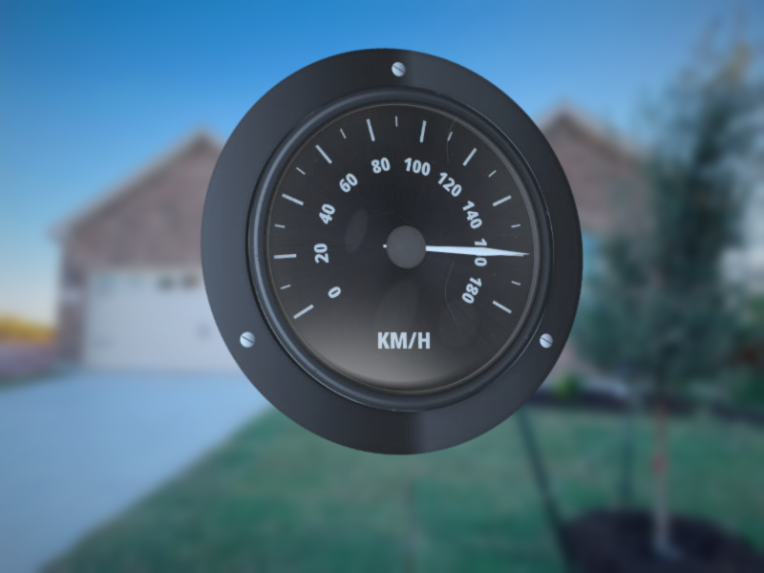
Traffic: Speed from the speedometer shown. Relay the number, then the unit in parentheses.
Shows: 160 (km/h)
